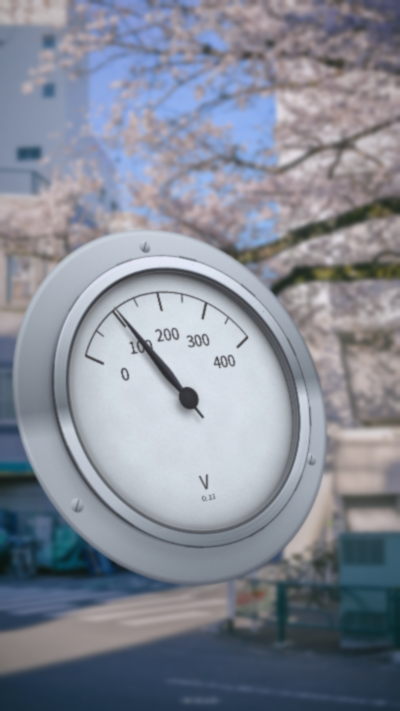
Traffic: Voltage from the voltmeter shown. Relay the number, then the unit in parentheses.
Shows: 100 (V)
